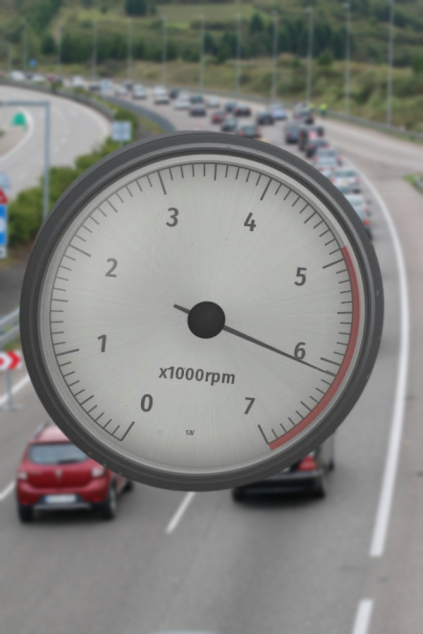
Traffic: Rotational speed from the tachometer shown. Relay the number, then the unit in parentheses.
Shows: 6100 (rpm)
